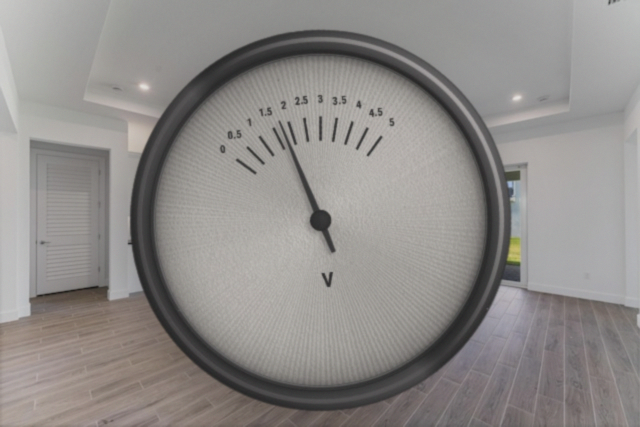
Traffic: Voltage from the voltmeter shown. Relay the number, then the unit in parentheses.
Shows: 1.75 (V)
